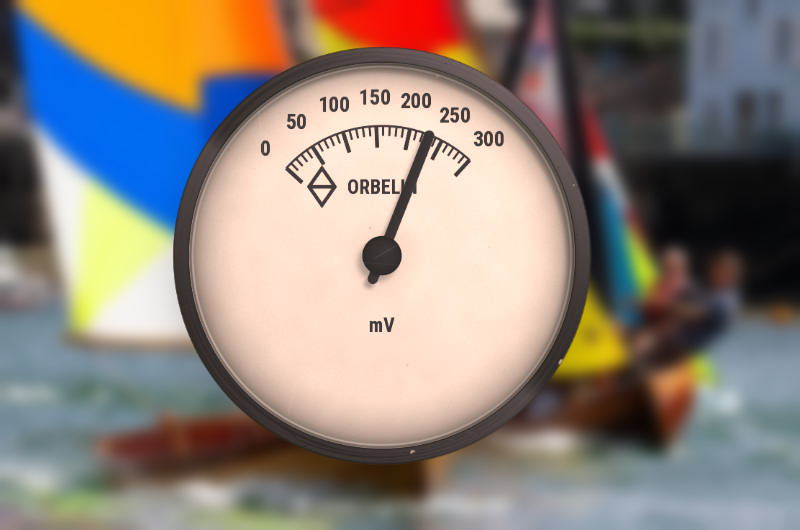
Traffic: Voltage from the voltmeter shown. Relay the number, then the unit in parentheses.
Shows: 230 (mV)
